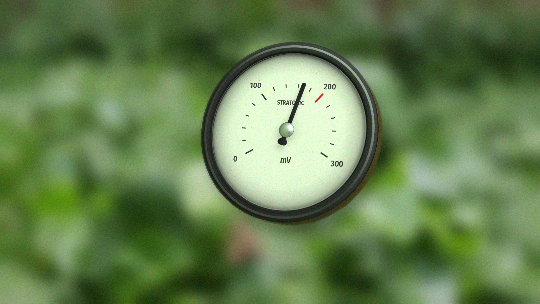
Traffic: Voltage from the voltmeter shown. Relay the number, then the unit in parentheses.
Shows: 170 (mV)
